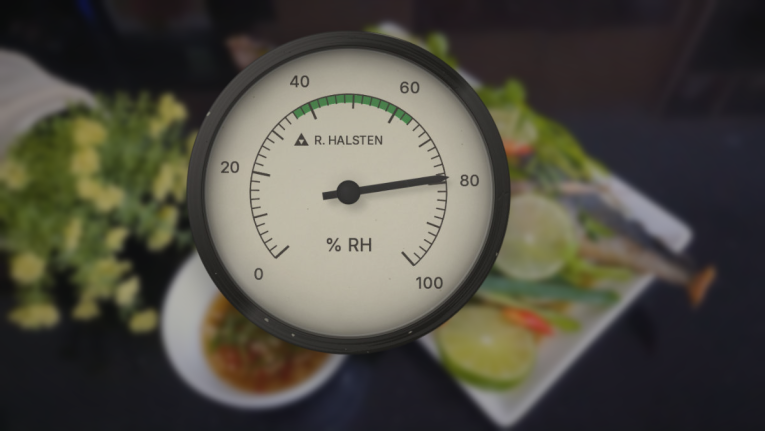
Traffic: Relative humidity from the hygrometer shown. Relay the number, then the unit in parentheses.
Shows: 79 (%)
